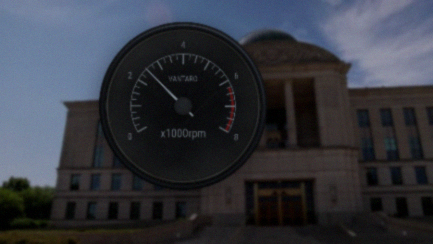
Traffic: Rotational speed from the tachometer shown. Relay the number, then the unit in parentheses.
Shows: 2500 (rpm)
